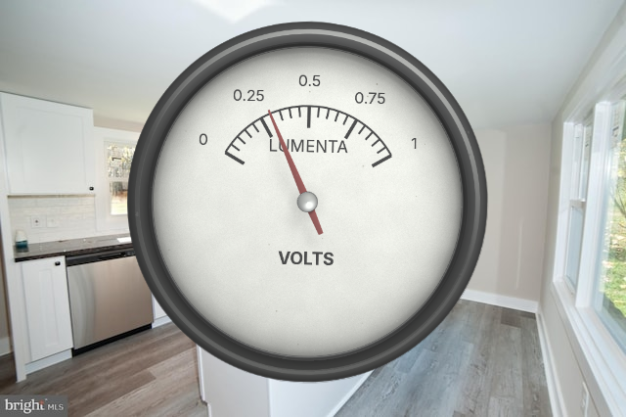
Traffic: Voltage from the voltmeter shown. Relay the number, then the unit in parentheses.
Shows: 0.3 (V)
